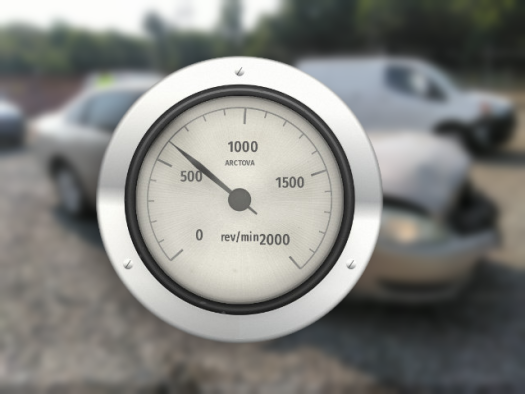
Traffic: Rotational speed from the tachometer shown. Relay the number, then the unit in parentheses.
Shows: 600 (rpm)
